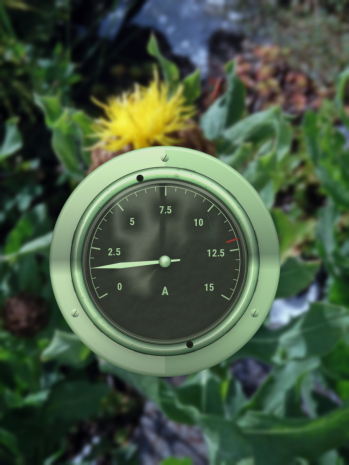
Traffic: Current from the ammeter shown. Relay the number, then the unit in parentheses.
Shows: 1.5 (A)
